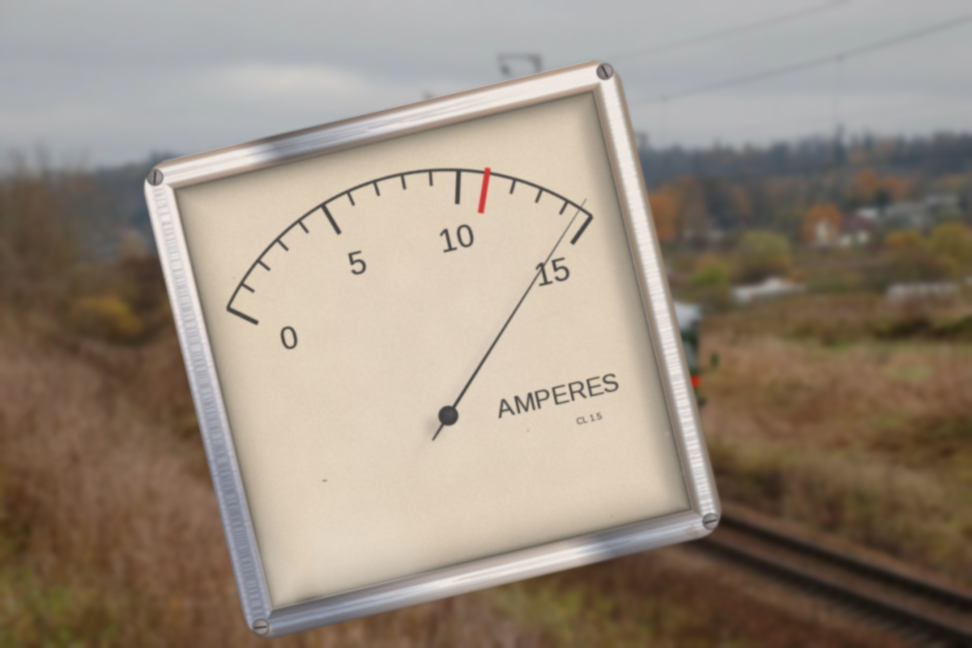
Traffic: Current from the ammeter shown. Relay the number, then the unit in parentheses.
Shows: 14.5 (A)
